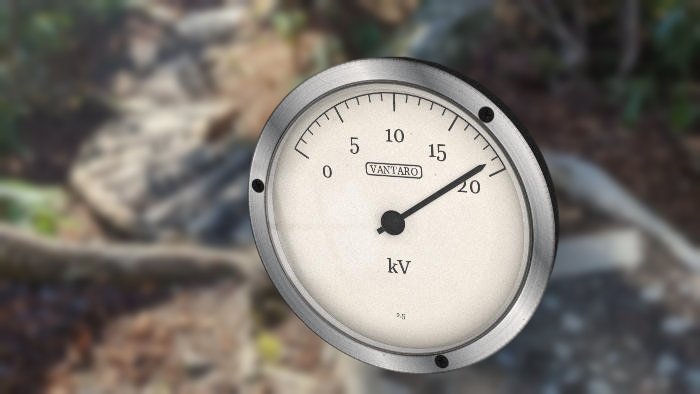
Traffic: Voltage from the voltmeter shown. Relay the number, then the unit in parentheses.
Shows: 19 (kV)
